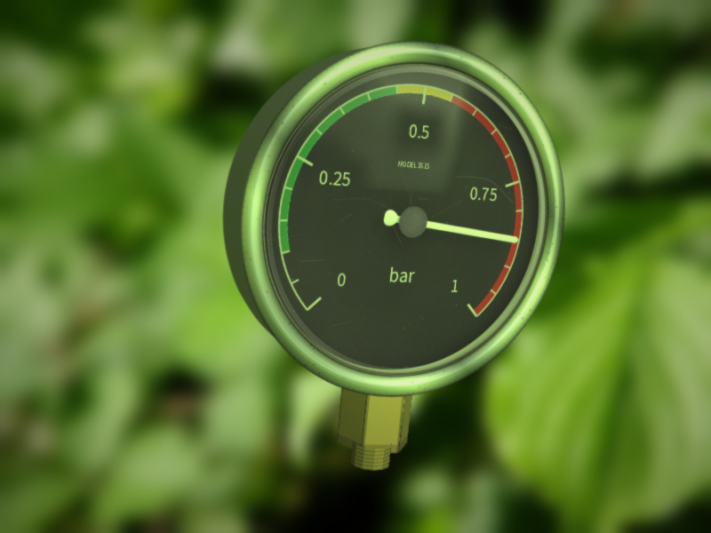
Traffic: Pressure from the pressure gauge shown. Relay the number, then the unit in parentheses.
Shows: 0.85 (bar)
